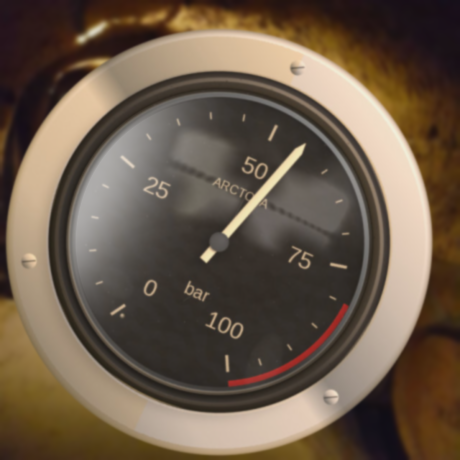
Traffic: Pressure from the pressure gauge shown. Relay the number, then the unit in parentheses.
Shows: 55 (bar)
